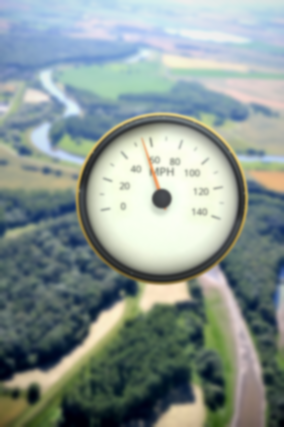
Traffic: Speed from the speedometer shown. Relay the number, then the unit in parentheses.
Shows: 55 (mph)
